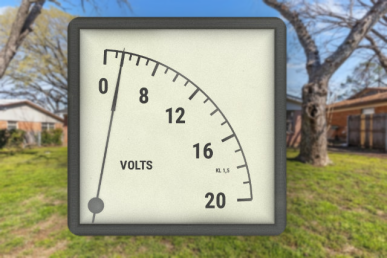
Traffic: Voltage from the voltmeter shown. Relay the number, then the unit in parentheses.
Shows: 4 (V)
